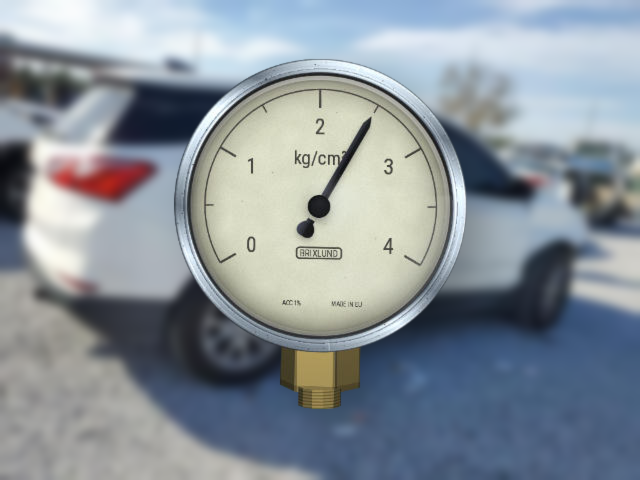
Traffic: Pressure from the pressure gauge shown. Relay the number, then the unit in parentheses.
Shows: 2.5 (kg/cm²)
